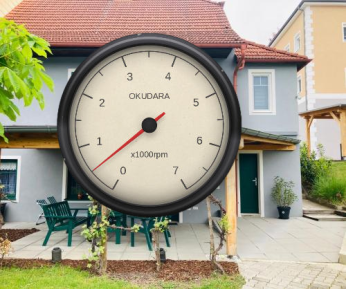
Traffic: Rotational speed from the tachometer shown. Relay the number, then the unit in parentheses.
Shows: 500 (rpm)
